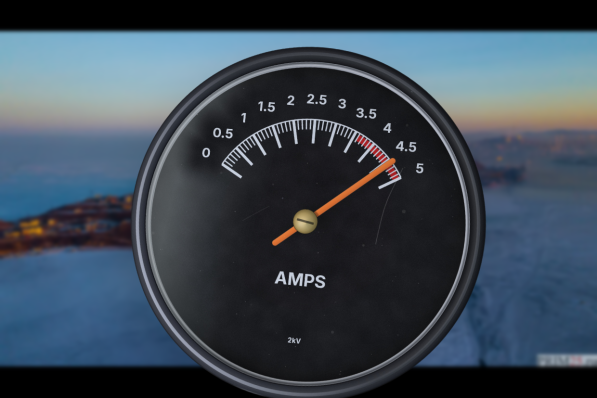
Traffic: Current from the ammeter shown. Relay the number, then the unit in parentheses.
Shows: 4.6 (A)
